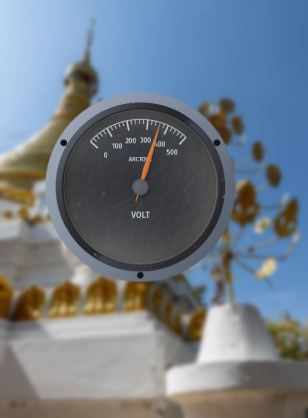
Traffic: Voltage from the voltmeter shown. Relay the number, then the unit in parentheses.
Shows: 360 (V)
